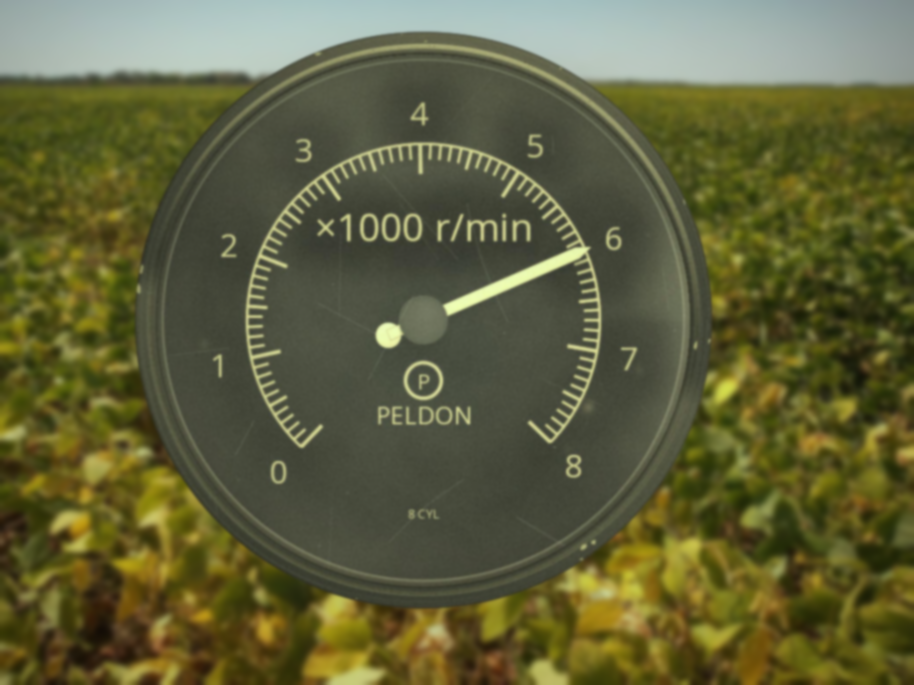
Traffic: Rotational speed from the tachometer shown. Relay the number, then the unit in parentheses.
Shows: 6000 (rpm)
